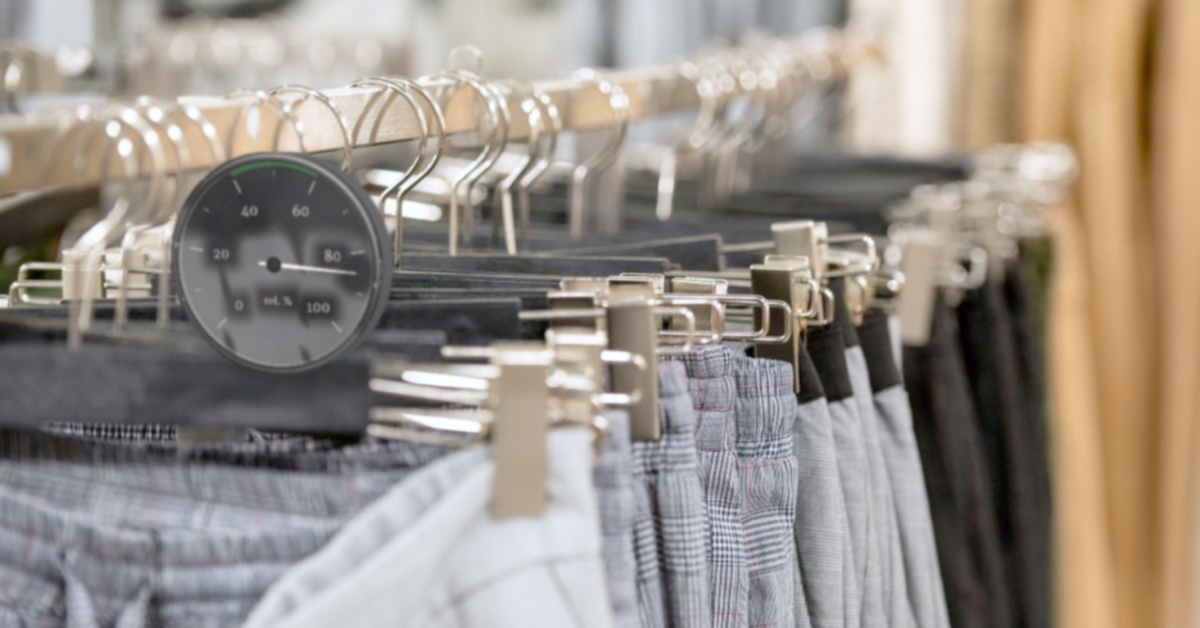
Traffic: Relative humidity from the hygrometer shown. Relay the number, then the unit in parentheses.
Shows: 85 (%)
